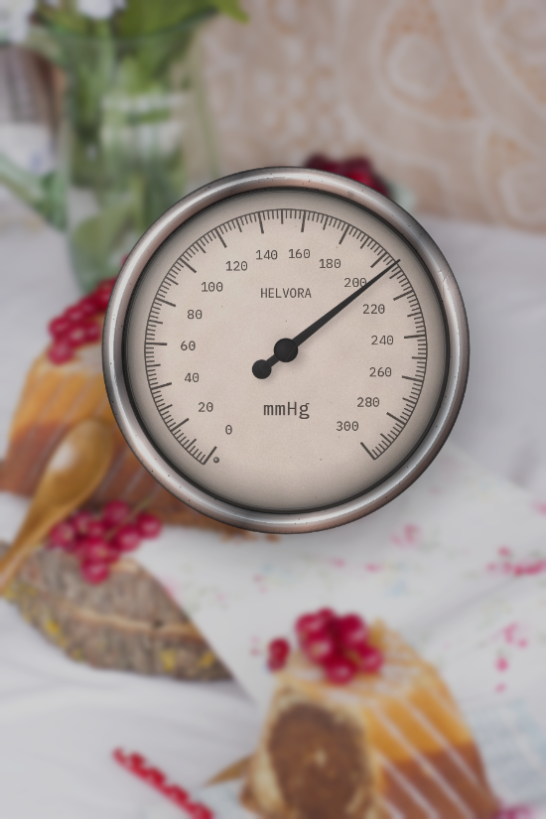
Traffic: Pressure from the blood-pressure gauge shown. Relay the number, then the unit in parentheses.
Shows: 206 (mmHg)
